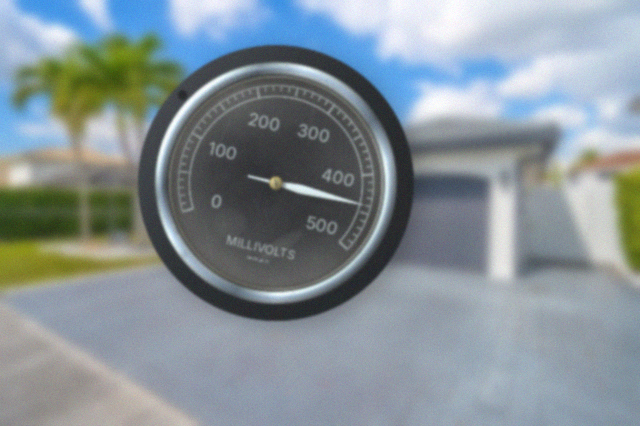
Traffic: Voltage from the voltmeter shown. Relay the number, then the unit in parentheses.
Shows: 440 (mV)
